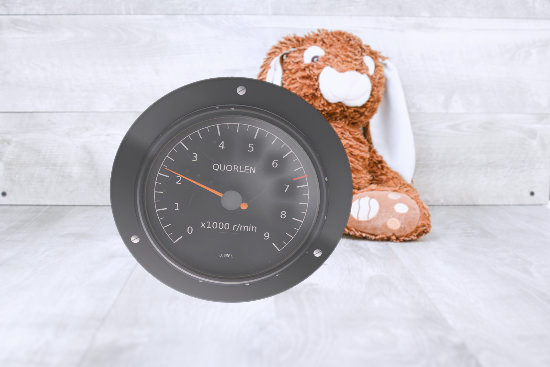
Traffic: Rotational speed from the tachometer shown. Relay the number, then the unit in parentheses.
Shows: 2250 (rpm)
